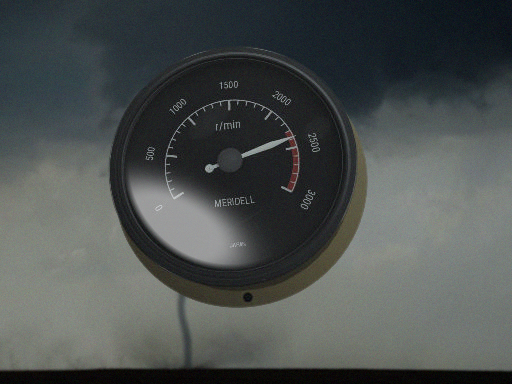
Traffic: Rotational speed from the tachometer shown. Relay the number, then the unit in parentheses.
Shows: 2400 (rpm)
